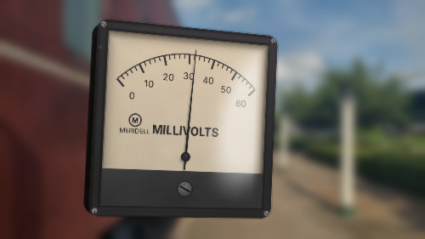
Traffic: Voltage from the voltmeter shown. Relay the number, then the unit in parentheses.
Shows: 32 (mV)
